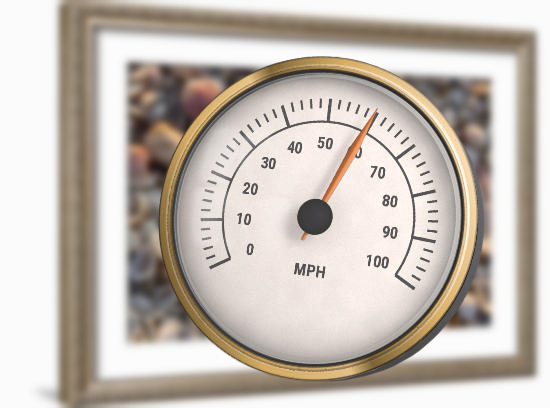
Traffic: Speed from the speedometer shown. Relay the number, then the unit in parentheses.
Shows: 60 (mph)
